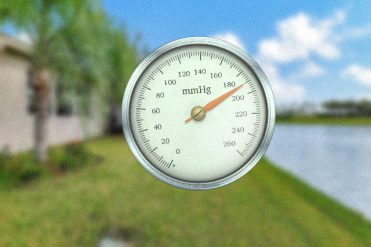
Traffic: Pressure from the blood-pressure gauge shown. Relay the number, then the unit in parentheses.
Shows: 190 (mmHg)
